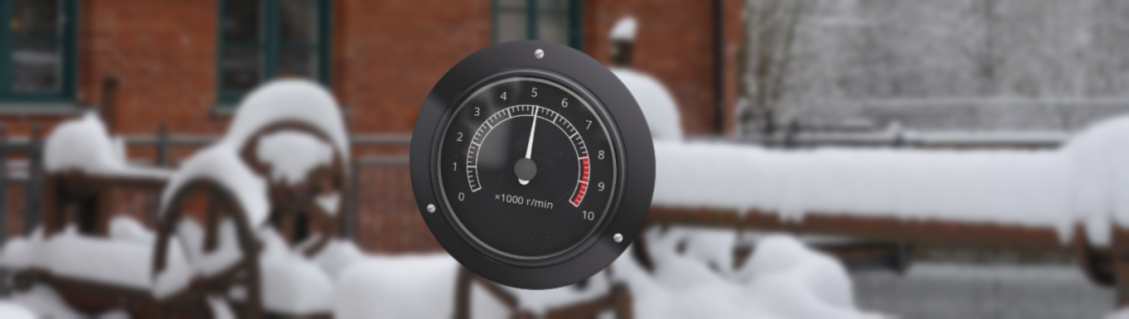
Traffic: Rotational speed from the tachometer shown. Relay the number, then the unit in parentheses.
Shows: 5200 (rpm)
